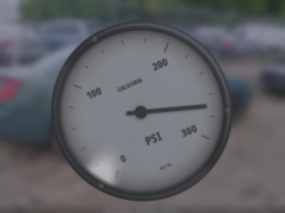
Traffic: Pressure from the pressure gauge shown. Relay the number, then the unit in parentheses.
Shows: 270 (psi)
